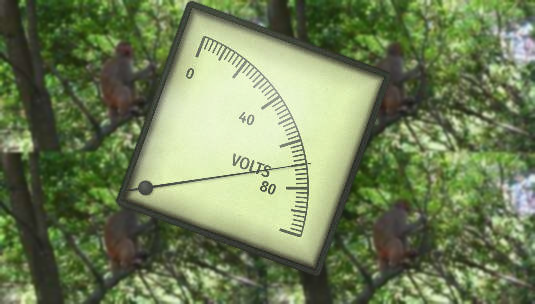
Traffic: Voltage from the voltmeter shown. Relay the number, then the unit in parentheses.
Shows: 70 (V)
